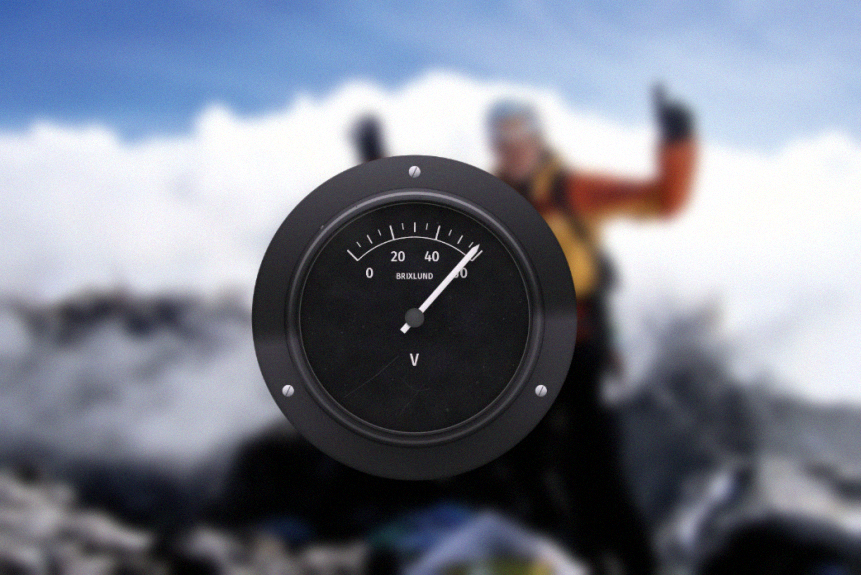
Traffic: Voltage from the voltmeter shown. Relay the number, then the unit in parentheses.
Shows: 57.5 (V)
